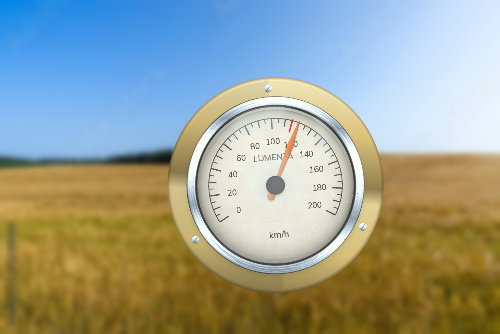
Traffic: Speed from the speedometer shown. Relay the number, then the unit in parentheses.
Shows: 120 (km/h)
